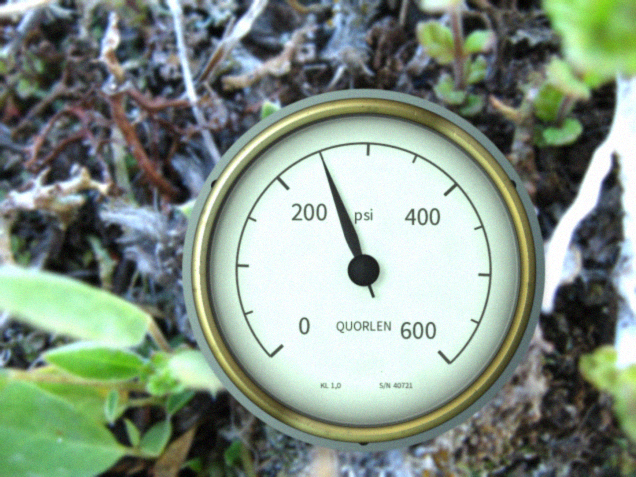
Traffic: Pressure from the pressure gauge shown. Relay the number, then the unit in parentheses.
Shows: 250 (psi)
